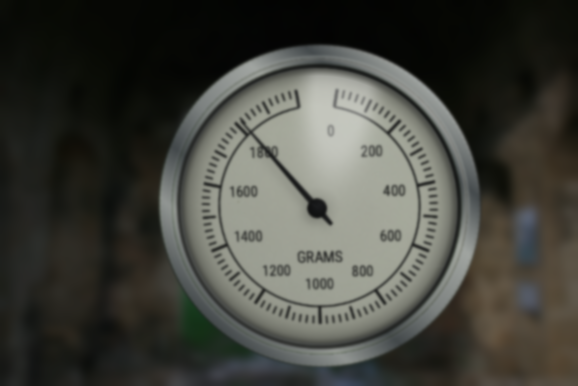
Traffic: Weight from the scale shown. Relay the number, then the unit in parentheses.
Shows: 1820 (g)
